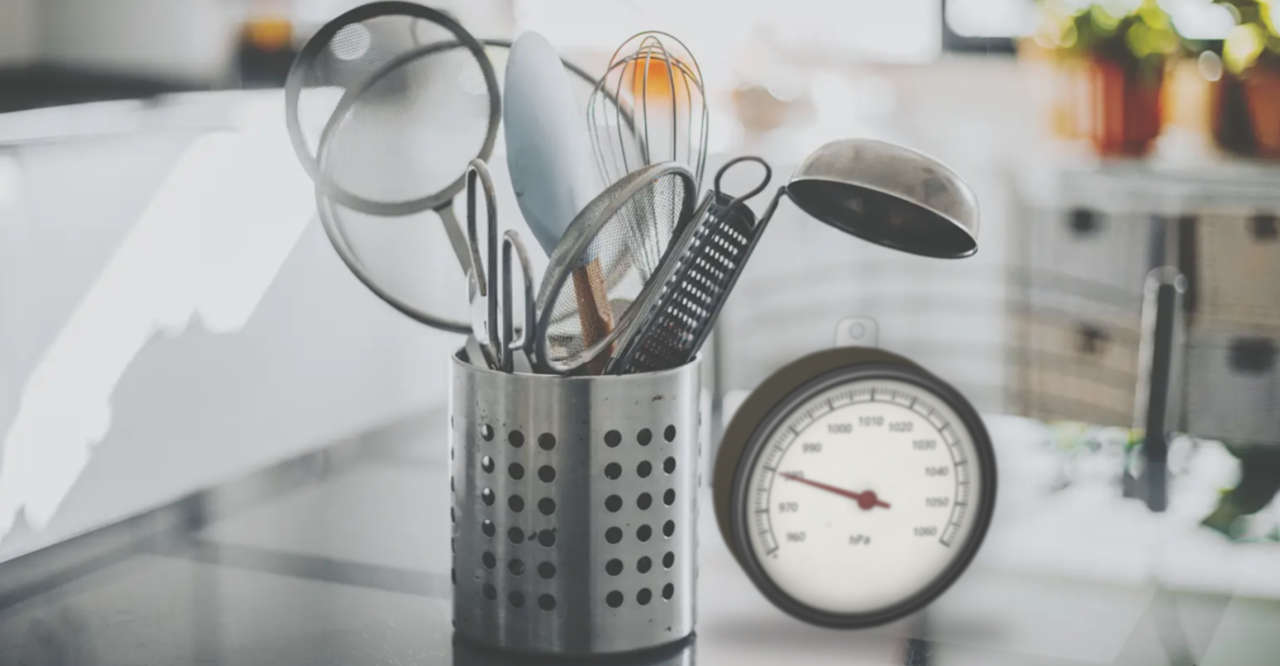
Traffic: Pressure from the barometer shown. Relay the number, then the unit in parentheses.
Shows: 980 (hPa)
